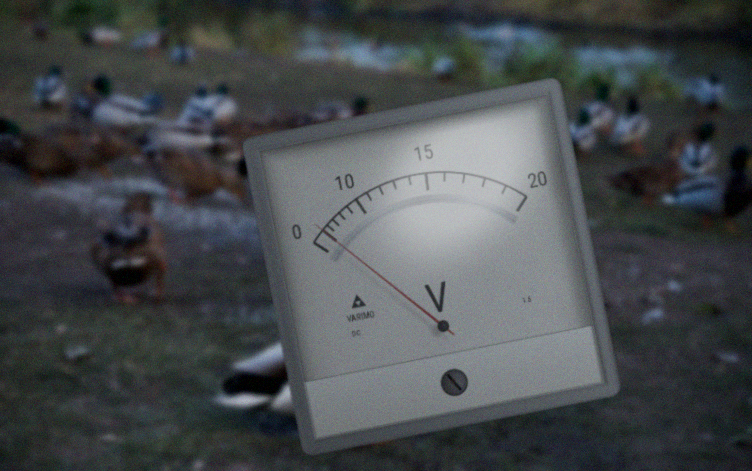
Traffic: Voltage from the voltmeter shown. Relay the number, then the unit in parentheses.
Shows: 5 (V)
